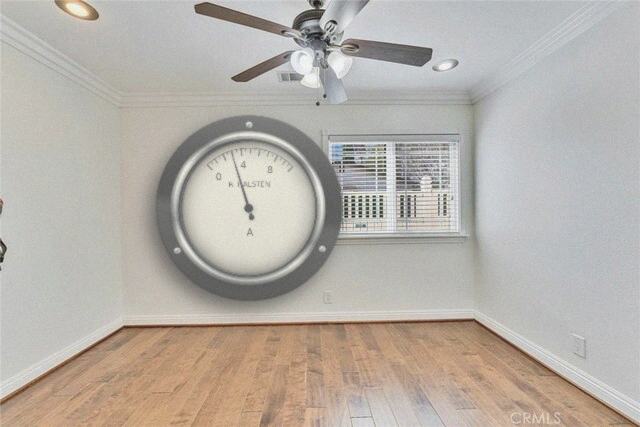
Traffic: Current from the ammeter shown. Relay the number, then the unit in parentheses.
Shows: 3 (A)
